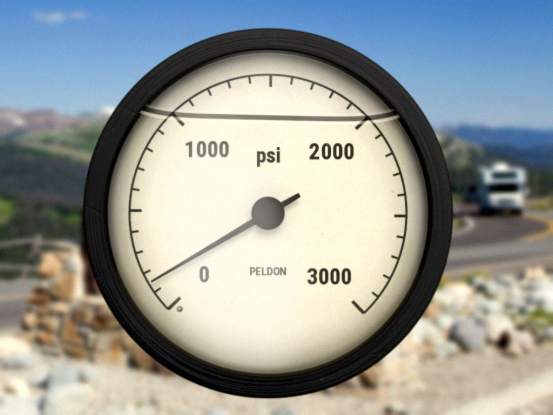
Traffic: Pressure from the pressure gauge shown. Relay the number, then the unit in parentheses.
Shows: 150 (psi)
